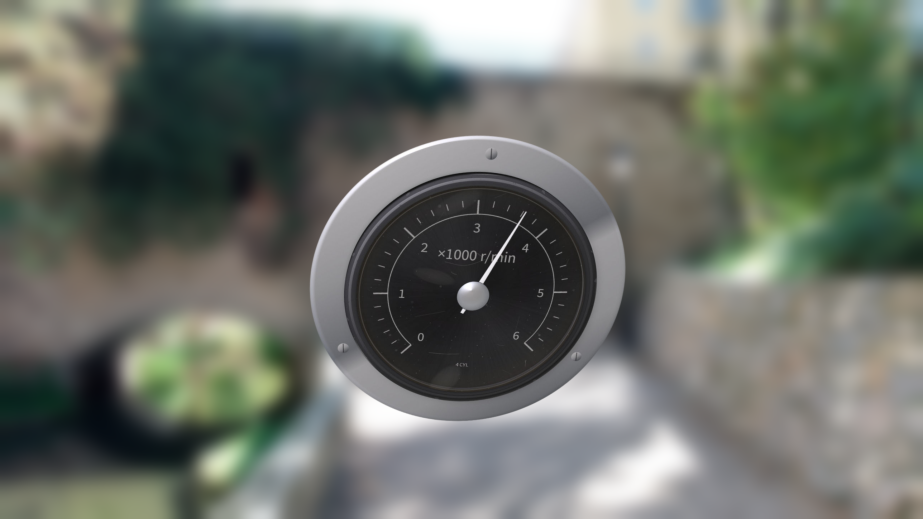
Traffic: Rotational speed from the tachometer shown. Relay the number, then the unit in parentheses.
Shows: 3600 (rpm)
